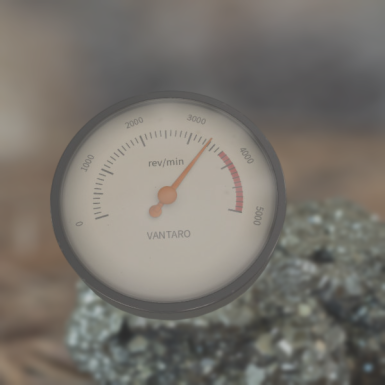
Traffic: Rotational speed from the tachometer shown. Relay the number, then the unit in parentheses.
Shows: 3400 (rpm)
